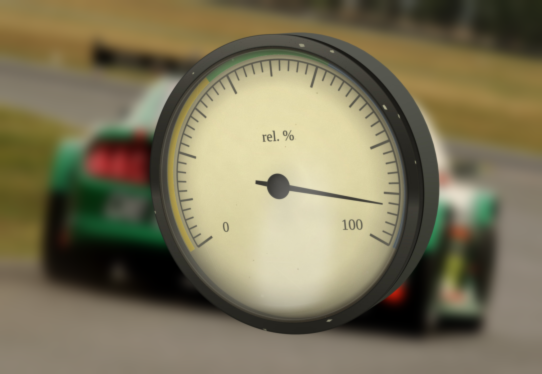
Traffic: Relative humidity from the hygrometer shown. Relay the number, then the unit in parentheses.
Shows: 92 (%)
